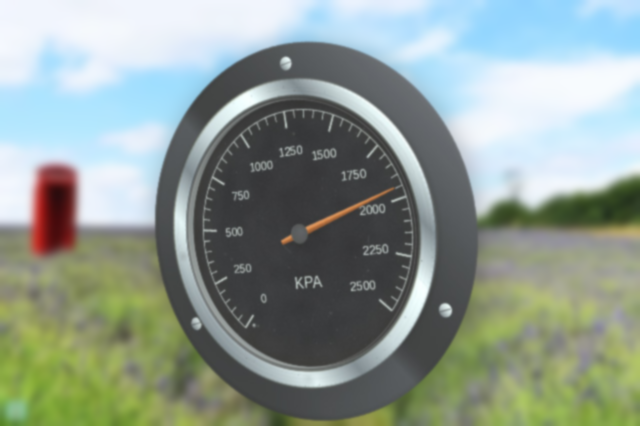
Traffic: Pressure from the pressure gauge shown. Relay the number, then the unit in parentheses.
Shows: 1950 (kPa)
